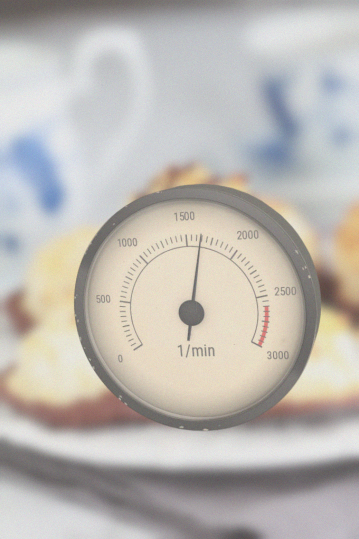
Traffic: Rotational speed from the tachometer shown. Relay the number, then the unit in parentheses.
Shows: 1650 (rpm)
